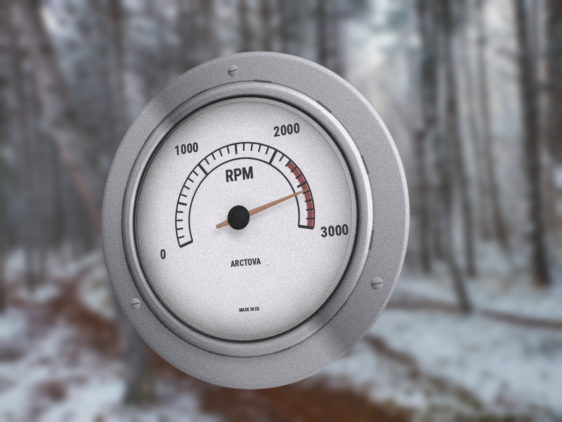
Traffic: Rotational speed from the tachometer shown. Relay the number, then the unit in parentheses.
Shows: 2600 (rpm)
